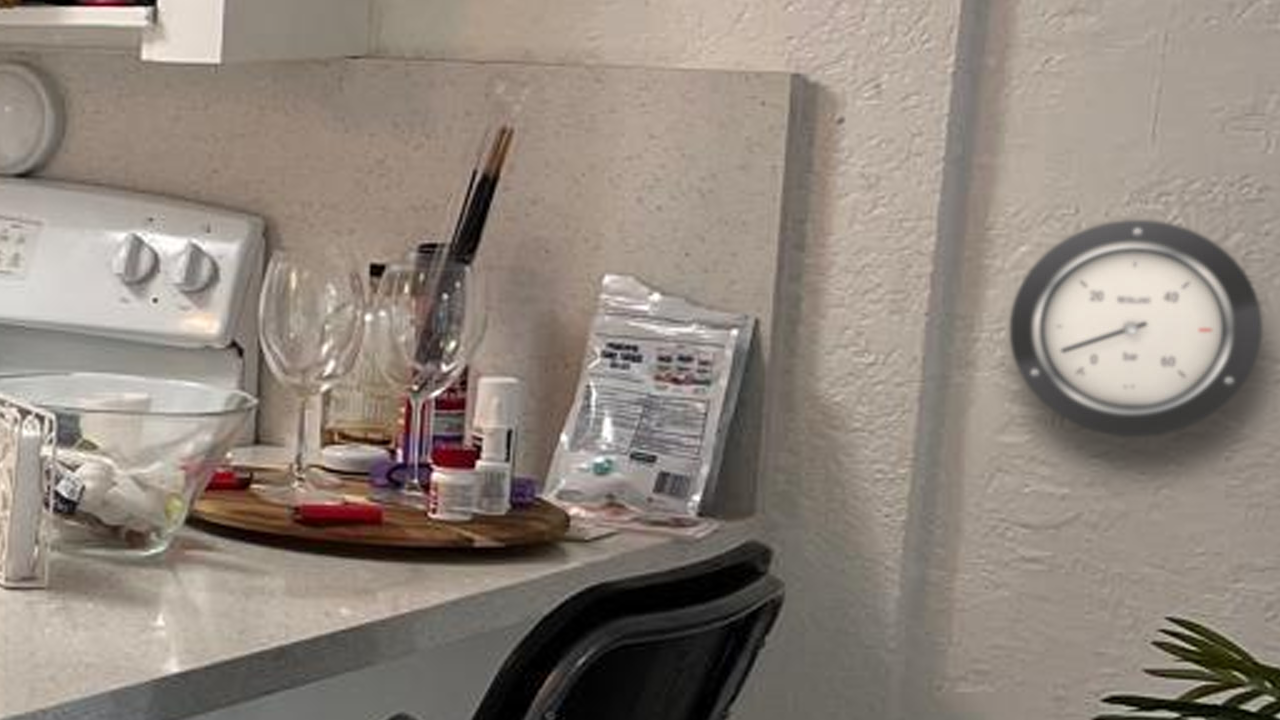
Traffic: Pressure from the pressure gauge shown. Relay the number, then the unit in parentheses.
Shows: 5 (bar)
